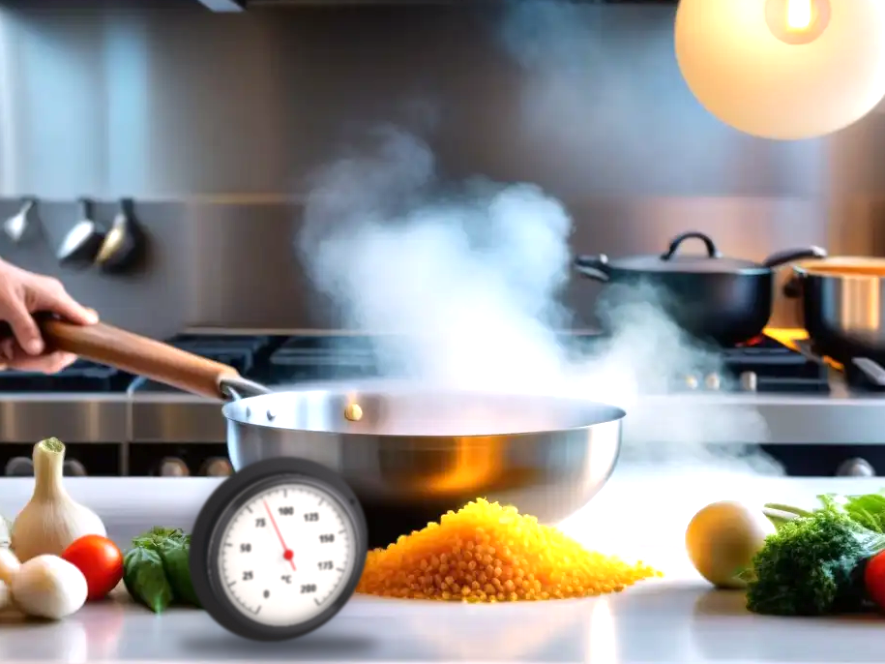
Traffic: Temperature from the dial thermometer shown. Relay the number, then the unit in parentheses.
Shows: 85 (°C)
